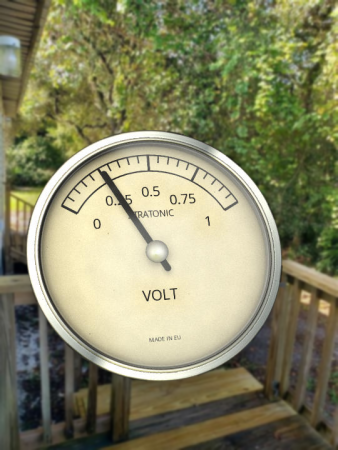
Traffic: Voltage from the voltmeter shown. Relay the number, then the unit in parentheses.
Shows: 0.25 (V)
